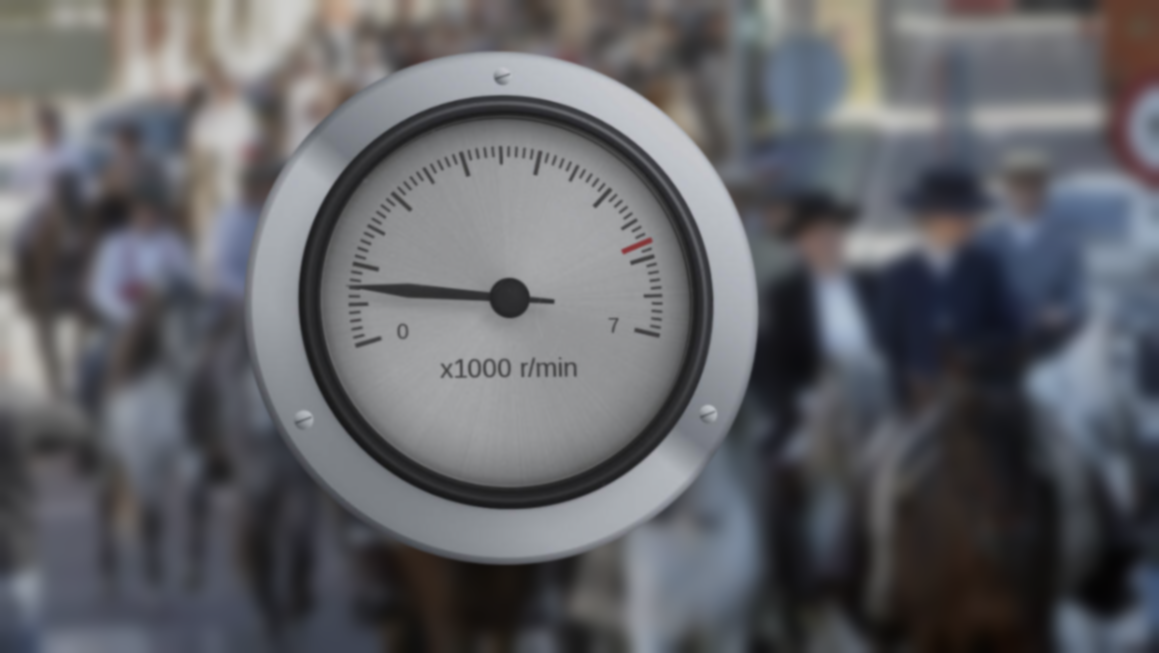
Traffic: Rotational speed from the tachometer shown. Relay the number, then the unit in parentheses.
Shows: 700 (rpm)
